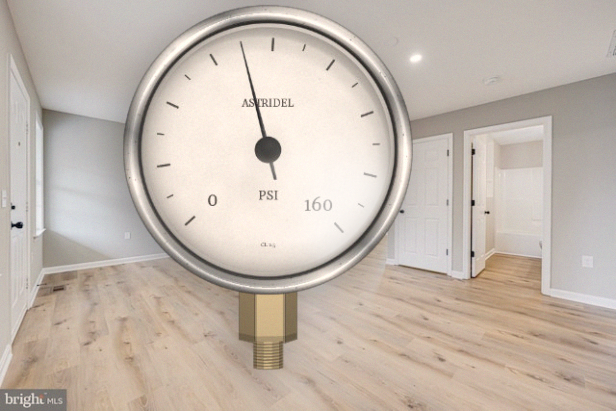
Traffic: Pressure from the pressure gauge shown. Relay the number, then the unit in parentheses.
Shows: 70 (psi)
